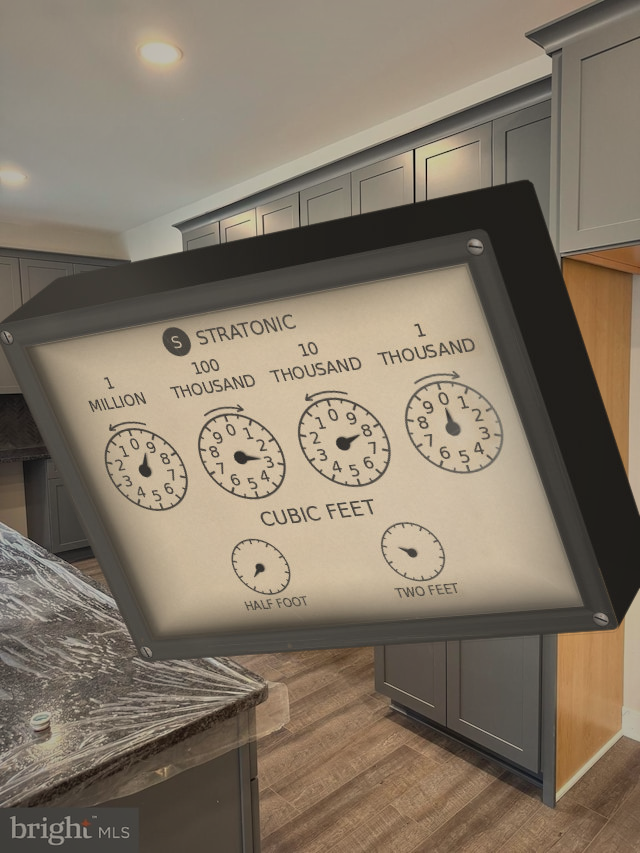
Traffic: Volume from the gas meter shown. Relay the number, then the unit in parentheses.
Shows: 928000 (ft³)
